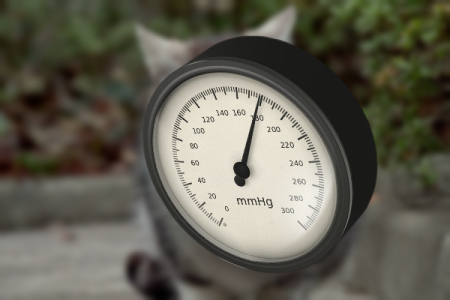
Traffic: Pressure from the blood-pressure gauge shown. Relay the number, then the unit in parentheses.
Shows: 180 (mmHg)
